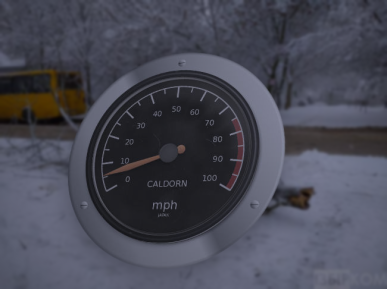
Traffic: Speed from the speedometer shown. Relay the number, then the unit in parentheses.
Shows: 5 (mph)
